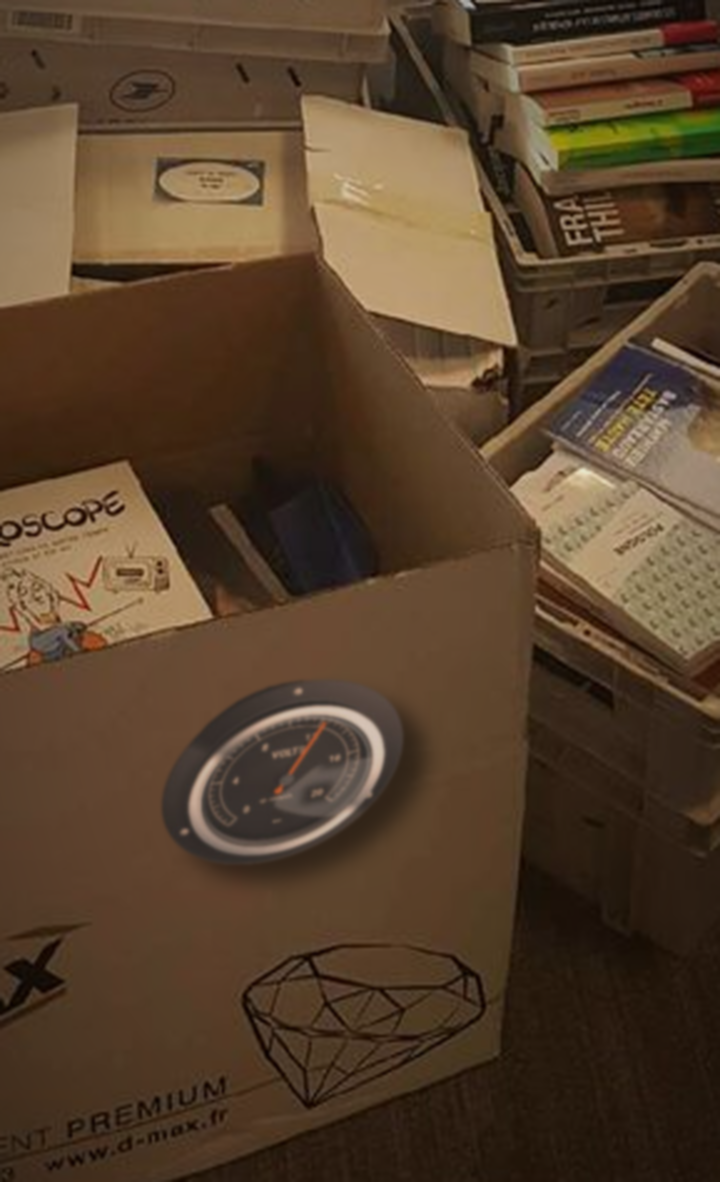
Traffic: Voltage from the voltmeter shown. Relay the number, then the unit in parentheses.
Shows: 12 (V)
